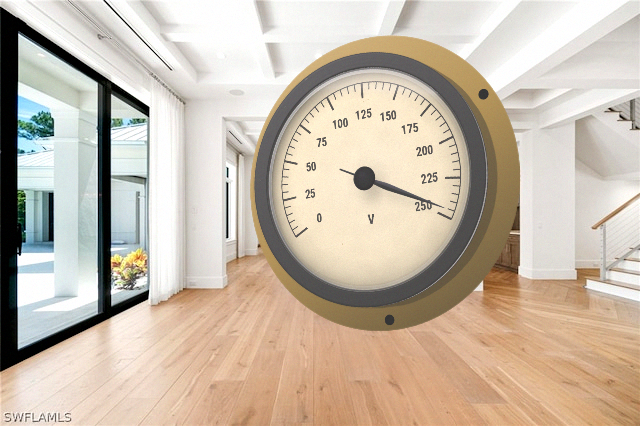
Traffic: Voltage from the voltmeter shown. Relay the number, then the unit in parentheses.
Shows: 245 (V)
